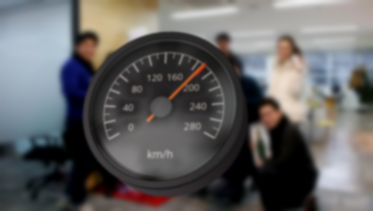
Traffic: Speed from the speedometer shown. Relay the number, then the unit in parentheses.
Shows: 190 (km/h)
